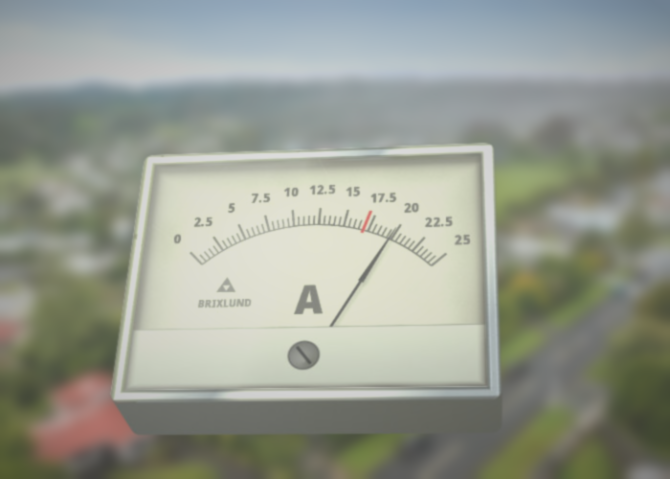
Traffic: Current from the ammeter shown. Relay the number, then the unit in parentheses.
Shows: 20 (A)
